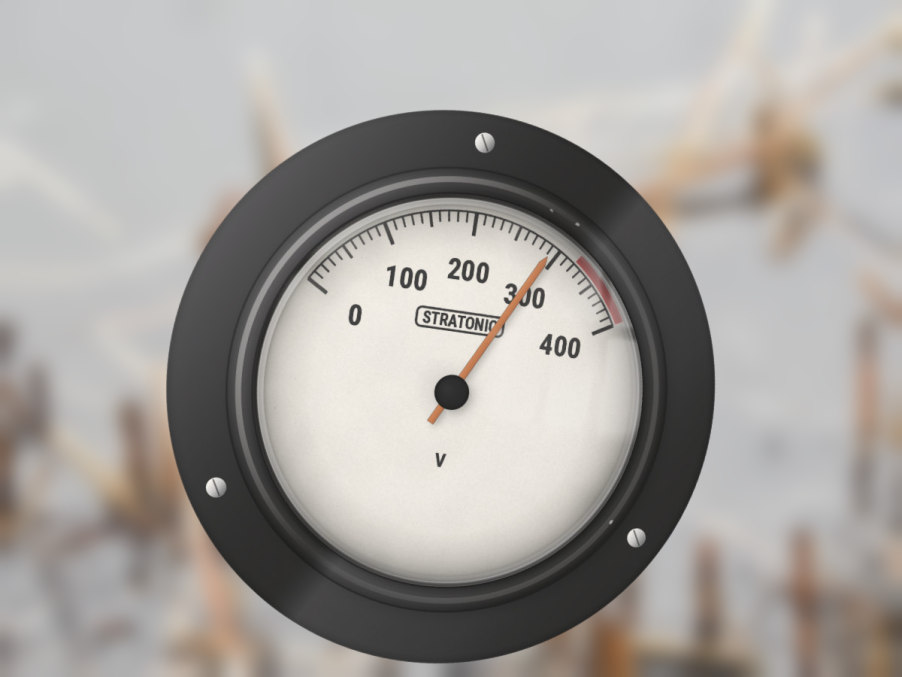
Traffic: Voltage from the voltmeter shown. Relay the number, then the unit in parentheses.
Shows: 290 (V)
